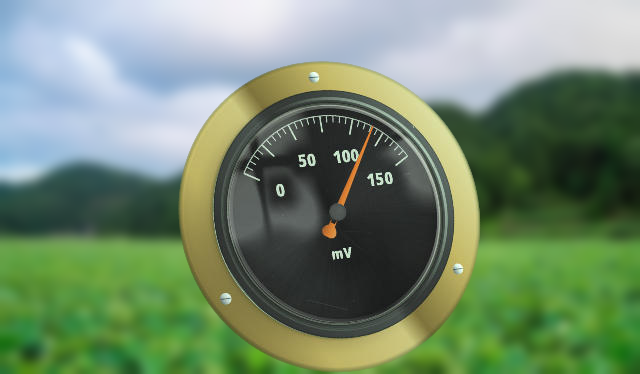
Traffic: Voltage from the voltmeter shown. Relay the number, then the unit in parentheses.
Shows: 115 (mV)
